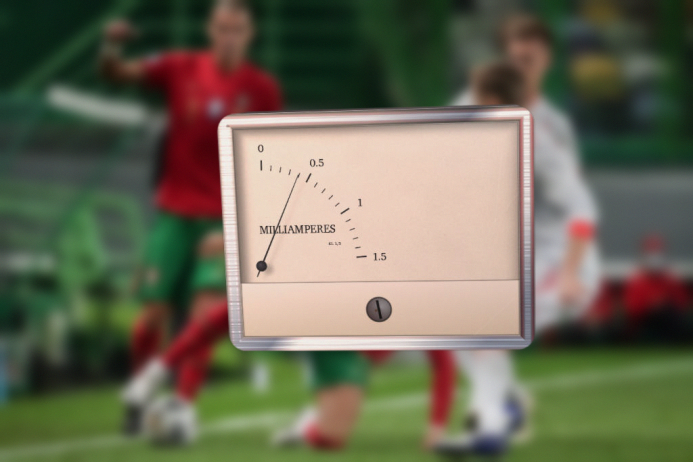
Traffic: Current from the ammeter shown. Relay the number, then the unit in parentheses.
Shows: 0.4 (mA)
